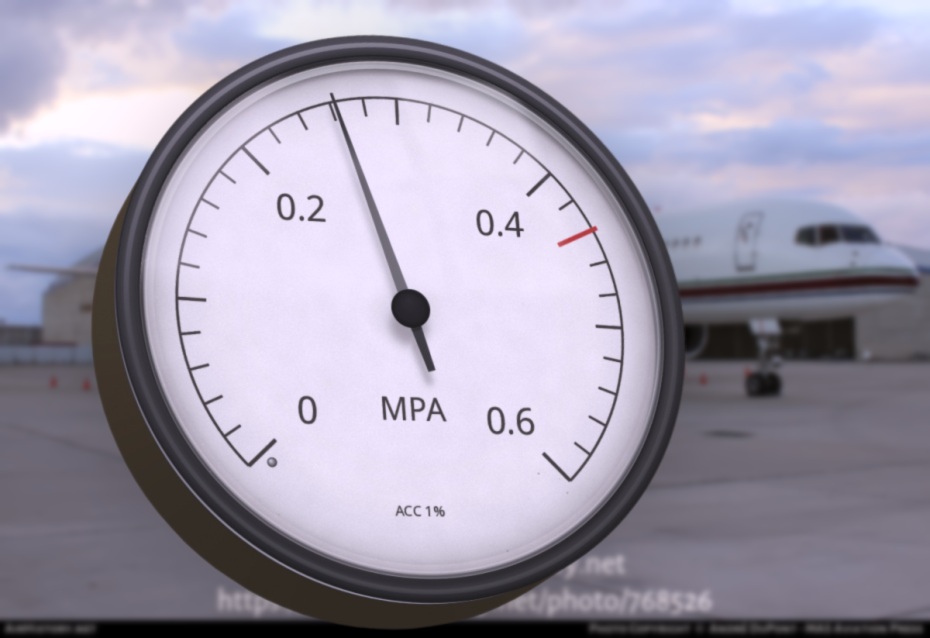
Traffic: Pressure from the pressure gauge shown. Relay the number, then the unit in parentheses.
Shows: 0.26 (MPa)
